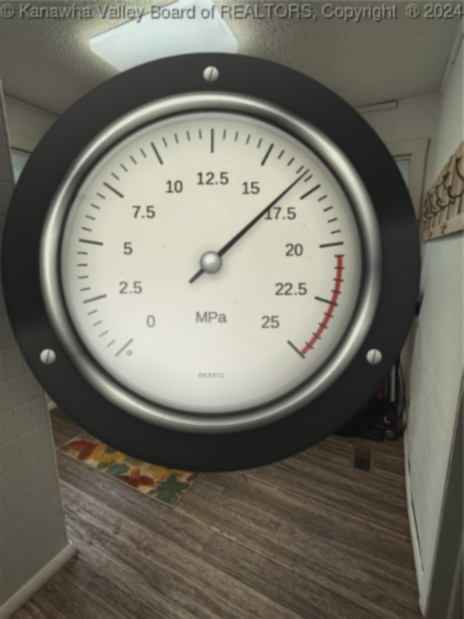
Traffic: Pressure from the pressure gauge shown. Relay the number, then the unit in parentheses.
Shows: 16.75 (MPa)
